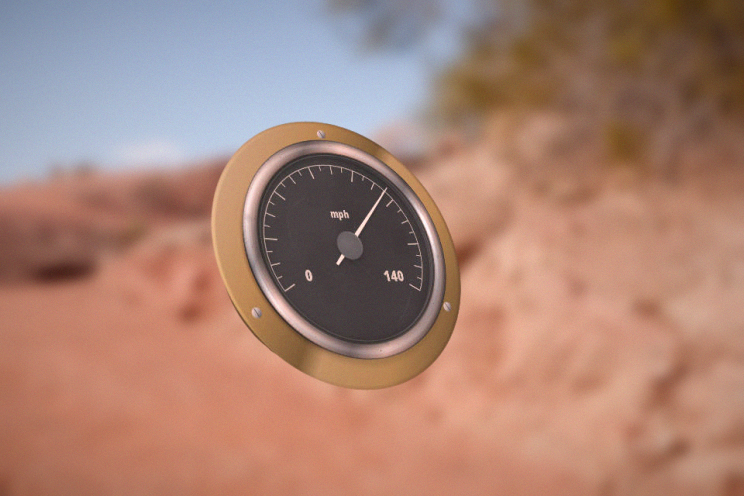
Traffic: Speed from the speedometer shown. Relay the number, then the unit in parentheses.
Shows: 95 (mph)
